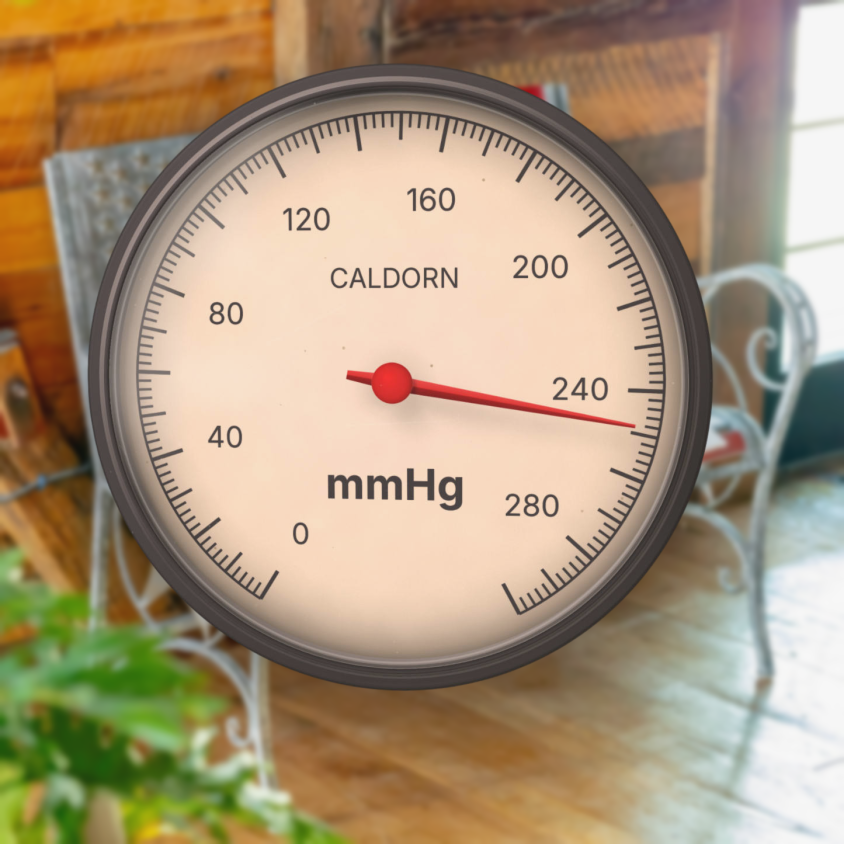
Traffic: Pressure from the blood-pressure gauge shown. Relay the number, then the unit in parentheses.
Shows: 248 (mmHg)
